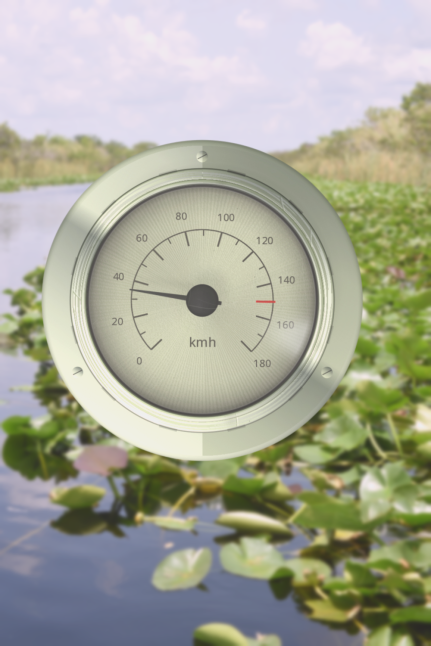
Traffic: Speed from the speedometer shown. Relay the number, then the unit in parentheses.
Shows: 35 (km/h)
